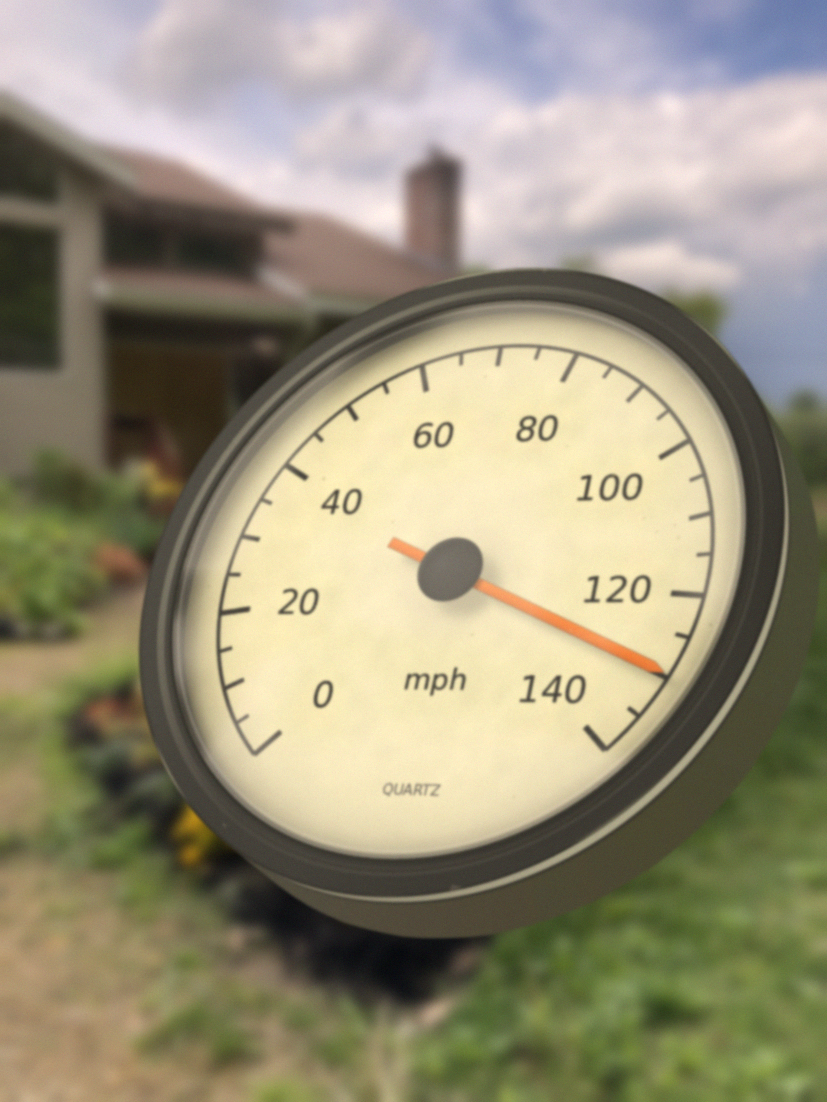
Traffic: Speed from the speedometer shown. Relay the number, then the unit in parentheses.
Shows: 130 (mph)
